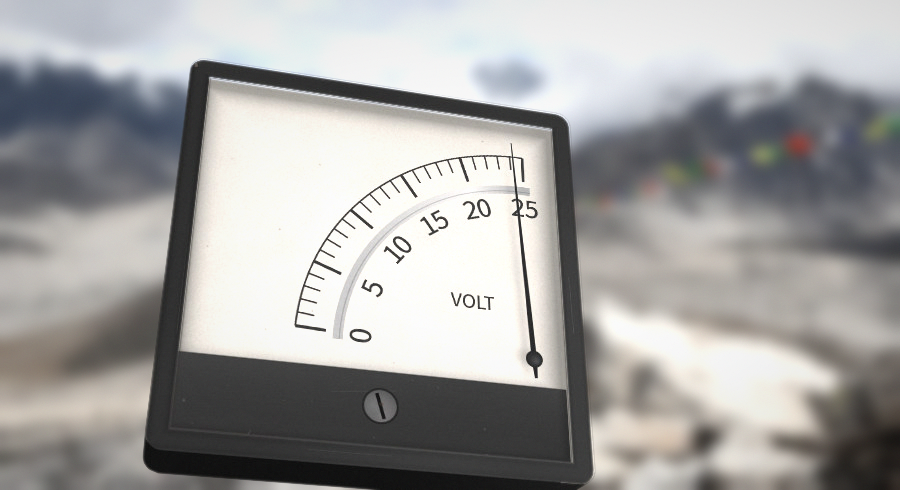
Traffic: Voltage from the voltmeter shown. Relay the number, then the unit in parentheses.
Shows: 24 (V)
